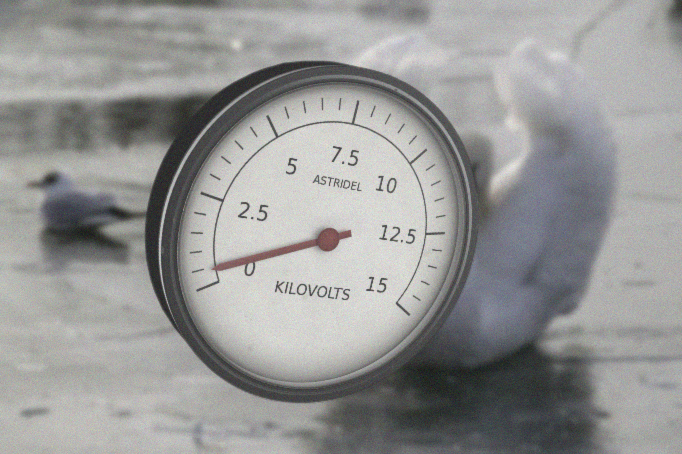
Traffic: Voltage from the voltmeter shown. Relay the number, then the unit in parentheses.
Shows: 0.5 (kV)
